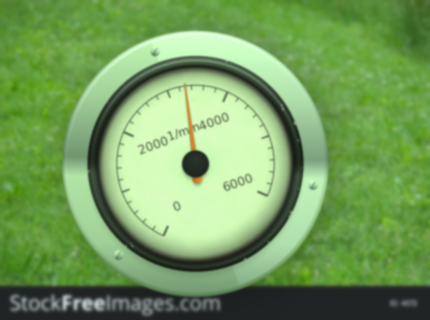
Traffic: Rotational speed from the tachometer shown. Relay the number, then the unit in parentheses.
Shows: 3300 (rpm)
